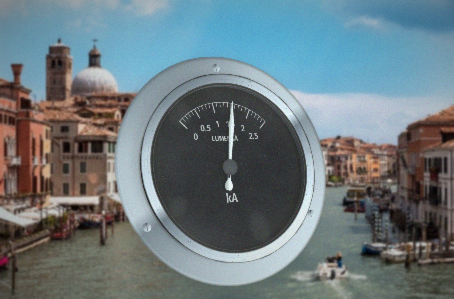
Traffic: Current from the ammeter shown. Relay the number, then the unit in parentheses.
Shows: 1.5 (kA)
